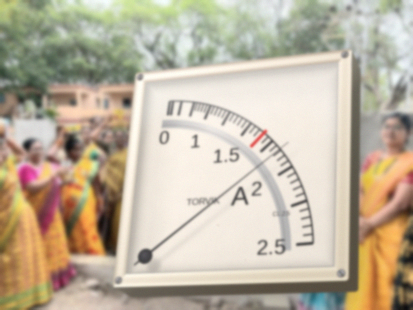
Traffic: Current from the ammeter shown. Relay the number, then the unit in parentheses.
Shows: 1.85 (A)
